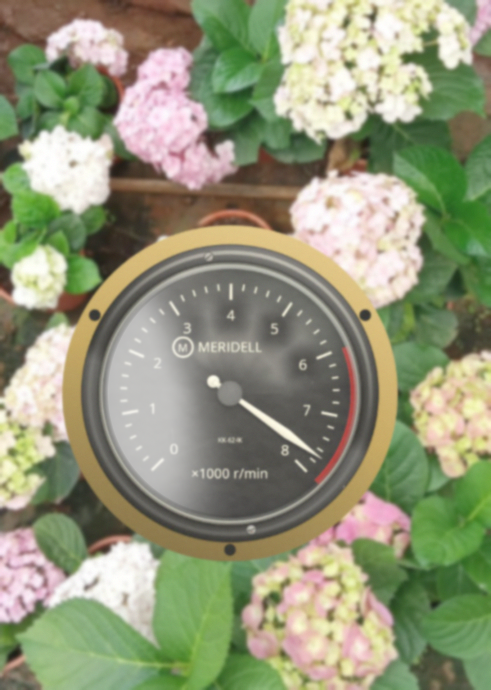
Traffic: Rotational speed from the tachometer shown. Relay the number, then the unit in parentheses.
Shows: 7700 (rpm)
